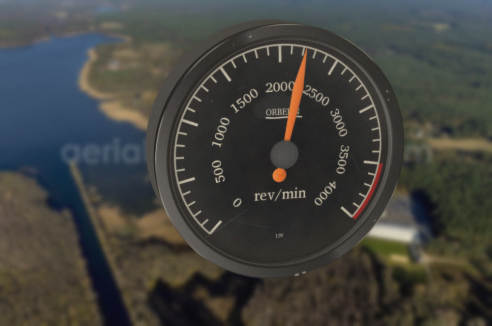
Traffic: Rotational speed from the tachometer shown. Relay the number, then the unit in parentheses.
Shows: 2200 (rpm)
